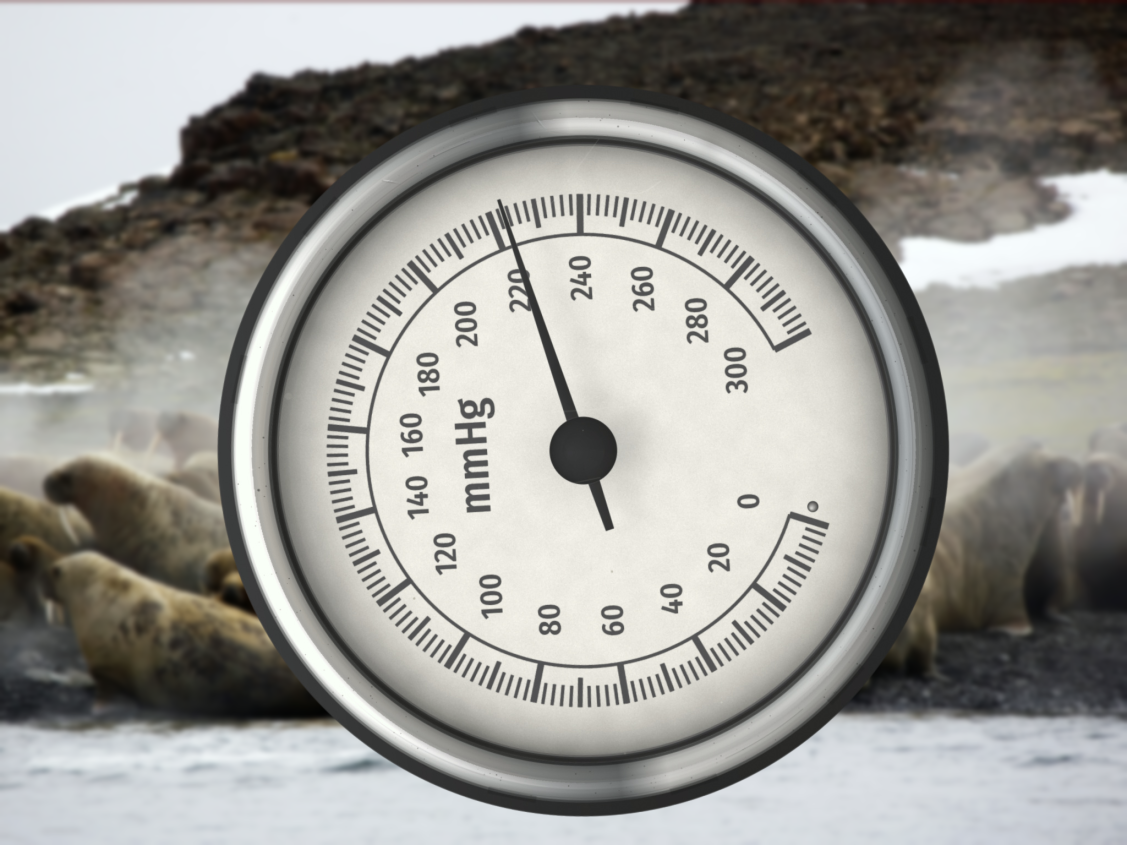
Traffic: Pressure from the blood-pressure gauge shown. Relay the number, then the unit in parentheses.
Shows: 223 (mmHg)
